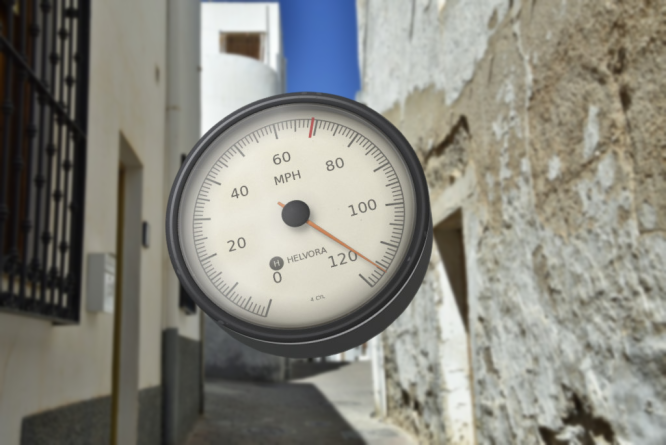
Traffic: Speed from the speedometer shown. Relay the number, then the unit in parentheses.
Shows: 116 (mph)
